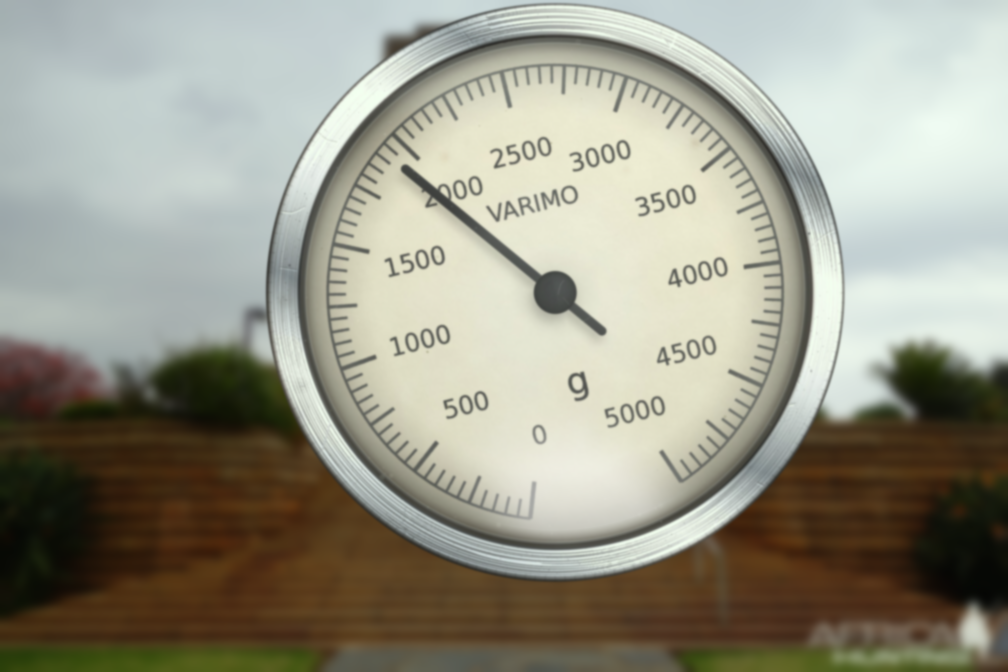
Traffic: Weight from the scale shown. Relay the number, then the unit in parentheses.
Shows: 1925 (g)
